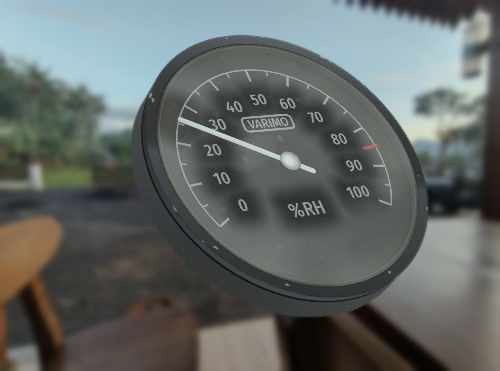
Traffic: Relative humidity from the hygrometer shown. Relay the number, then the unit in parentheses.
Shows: 25 (%)
